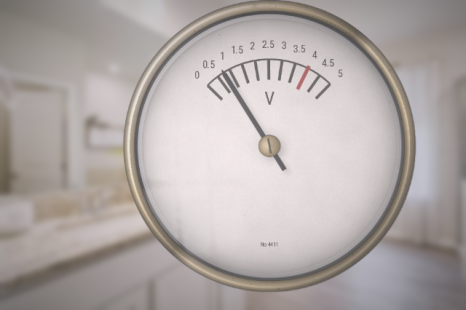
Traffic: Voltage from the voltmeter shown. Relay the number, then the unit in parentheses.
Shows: 0.75 (V)
